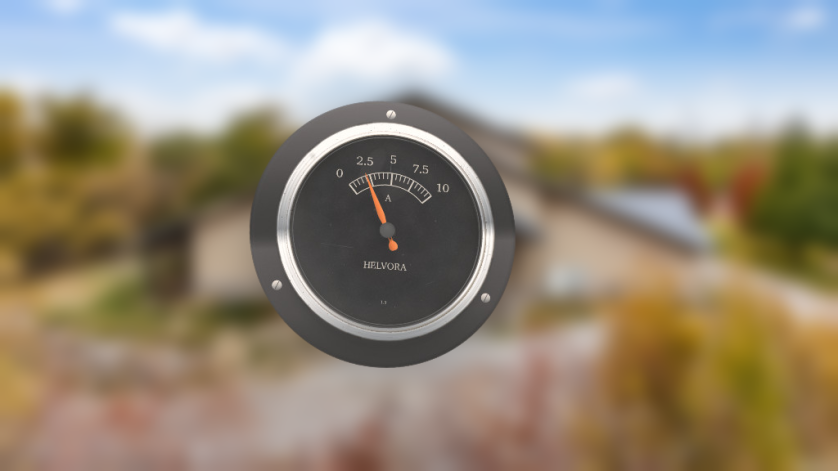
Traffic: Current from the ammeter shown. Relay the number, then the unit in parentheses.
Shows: 2 (A)
